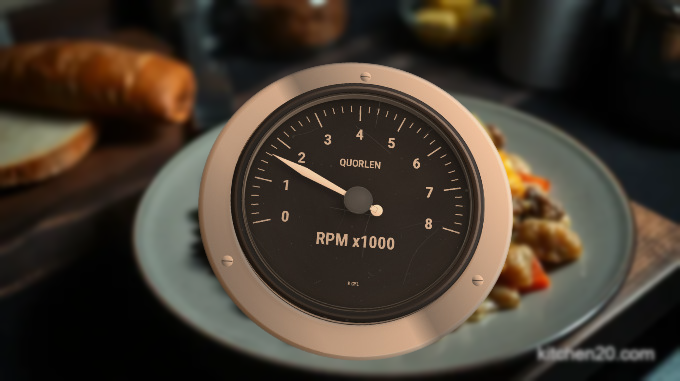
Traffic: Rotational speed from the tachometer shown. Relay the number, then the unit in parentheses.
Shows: 1600 (rpm)
